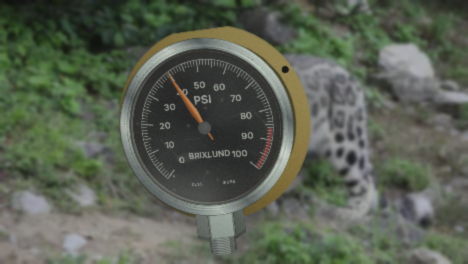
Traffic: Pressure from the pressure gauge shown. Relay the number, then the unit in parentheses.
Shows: 40 (psi)
